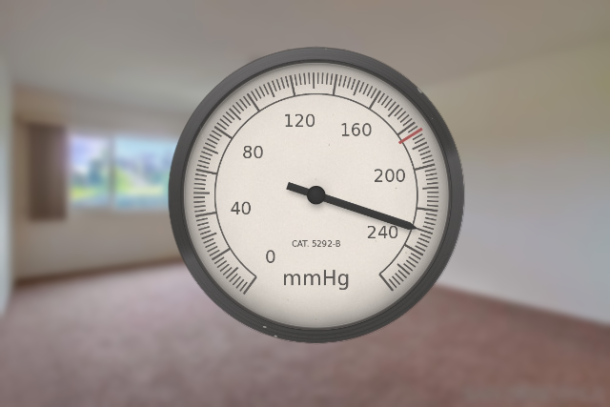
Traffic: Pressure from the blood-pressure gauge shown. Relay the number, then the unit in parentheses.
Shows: 230 (mmHg)
